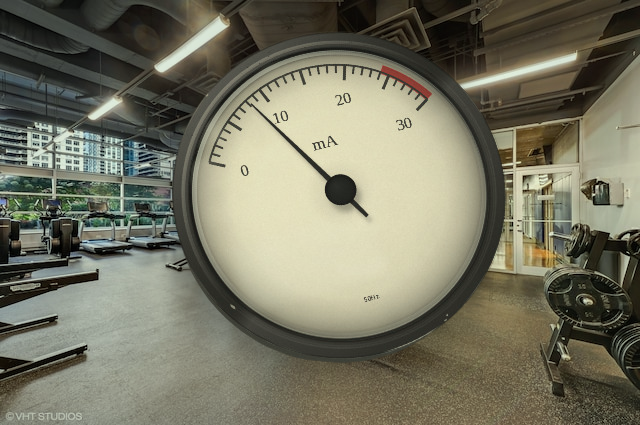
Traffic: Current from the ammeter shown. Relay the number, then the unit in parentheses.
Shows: 8 (mA)
